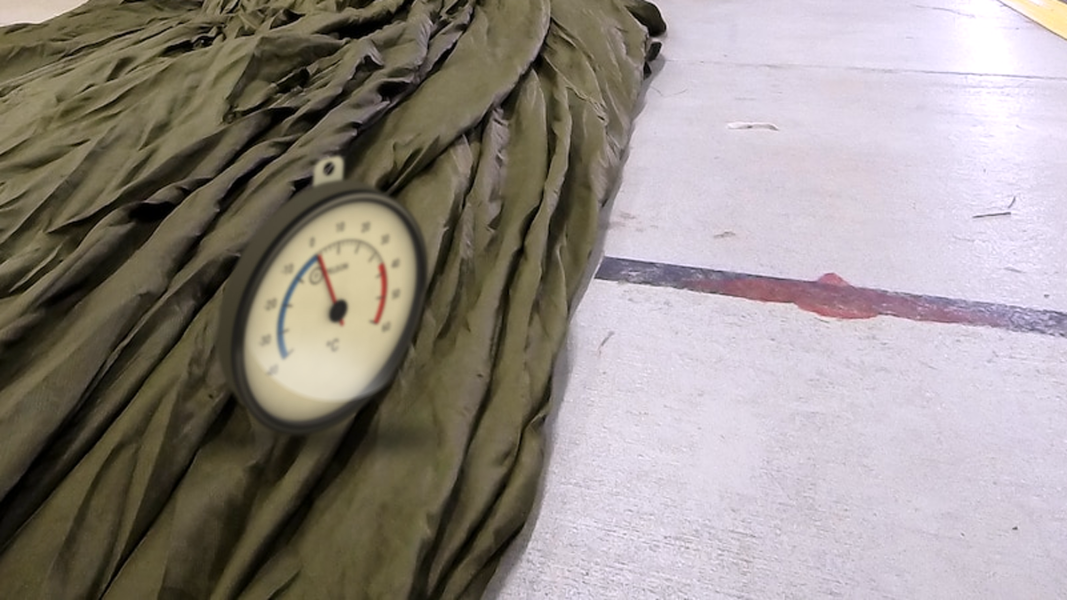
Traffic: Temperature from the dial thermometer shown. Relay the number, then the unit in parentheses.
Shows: 0 (°C)
